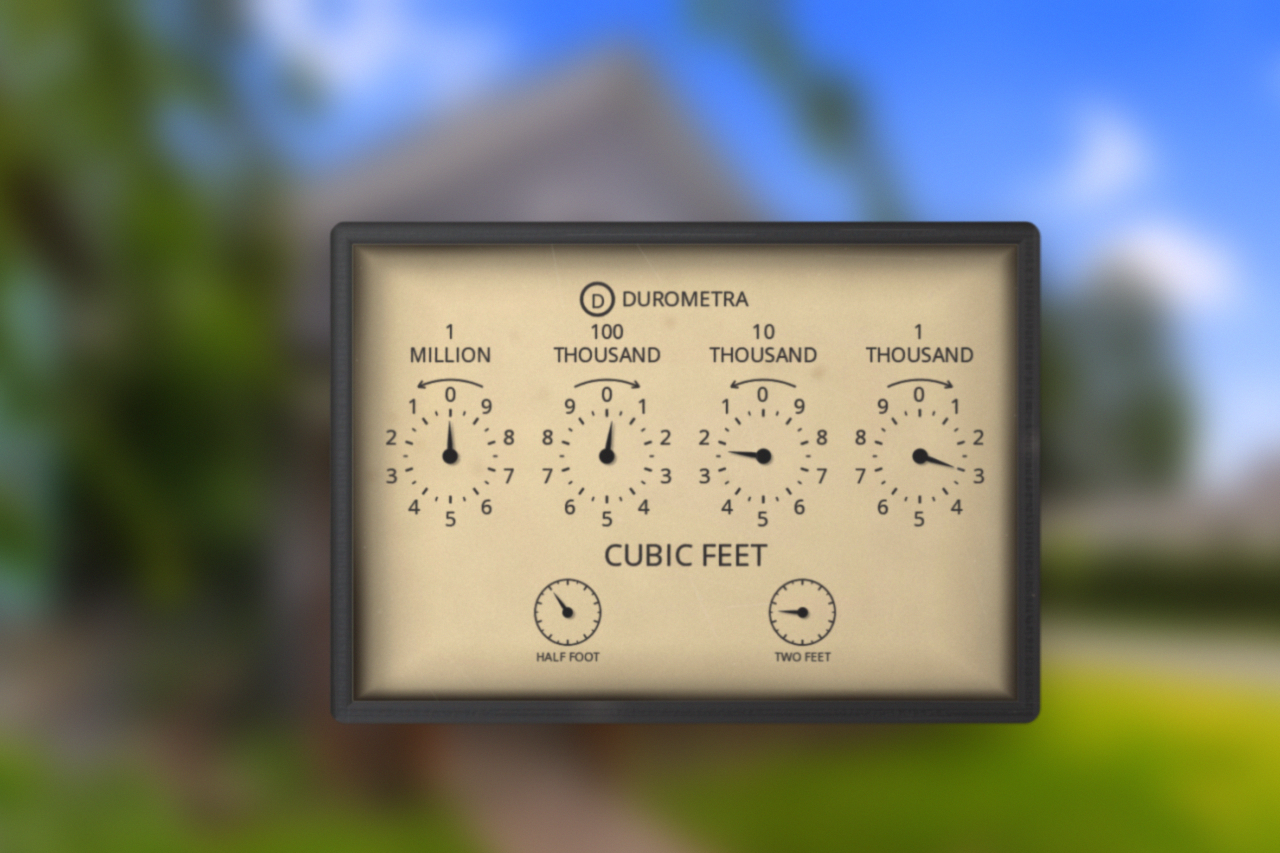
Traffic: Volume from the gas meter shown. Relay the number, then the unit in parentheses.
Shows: 2300 (ft³)
